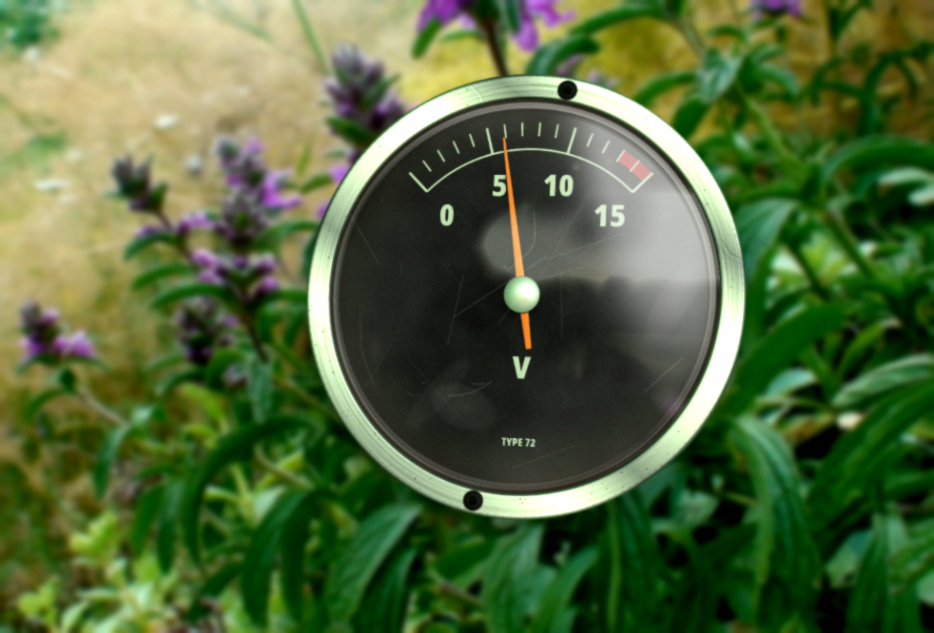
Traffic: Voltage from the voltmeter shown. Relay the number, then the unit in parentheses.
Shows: 6 (V)
